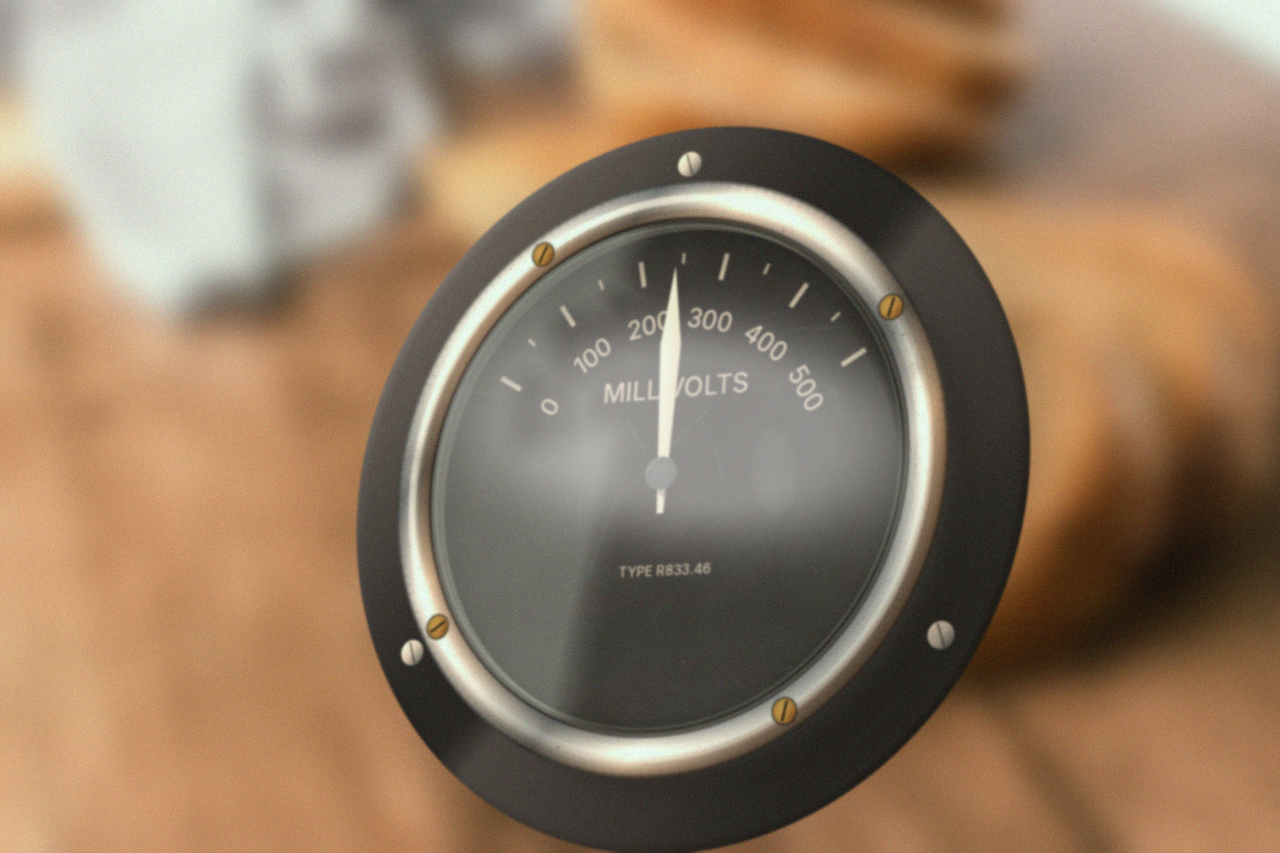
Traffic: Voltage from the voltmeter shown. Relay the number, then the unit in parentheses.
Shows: 250 (mV)
